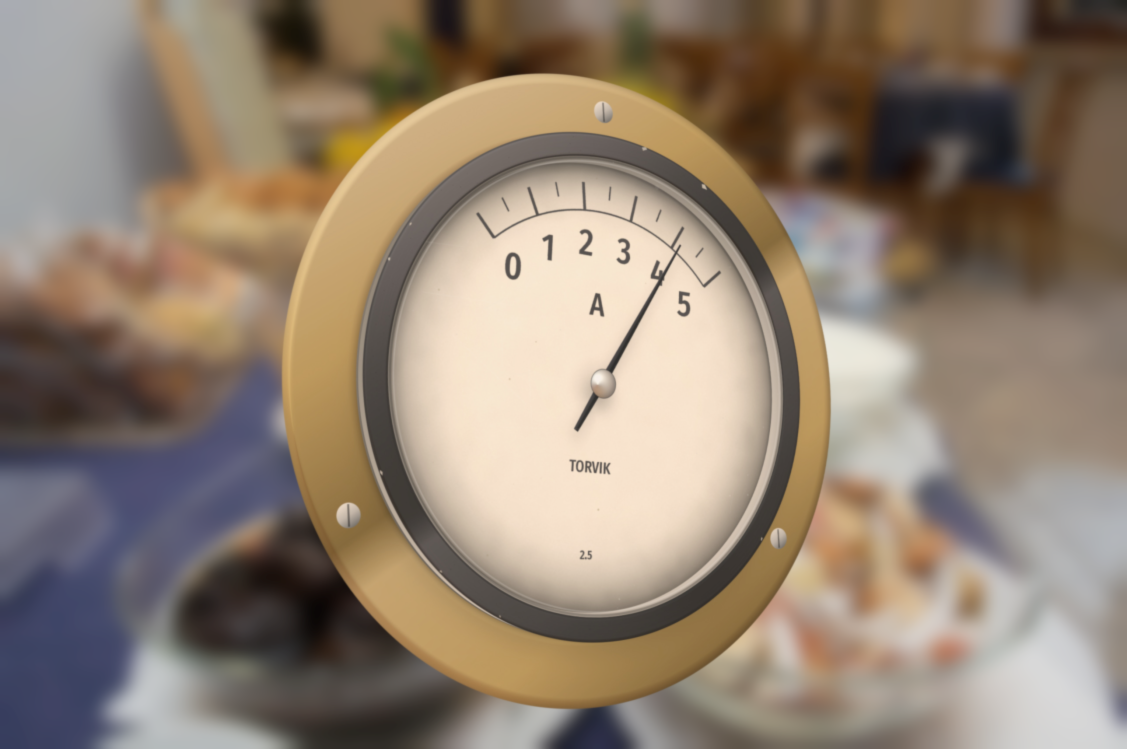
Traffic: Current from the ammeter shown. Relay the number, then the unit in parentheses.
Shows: 4 (A)
